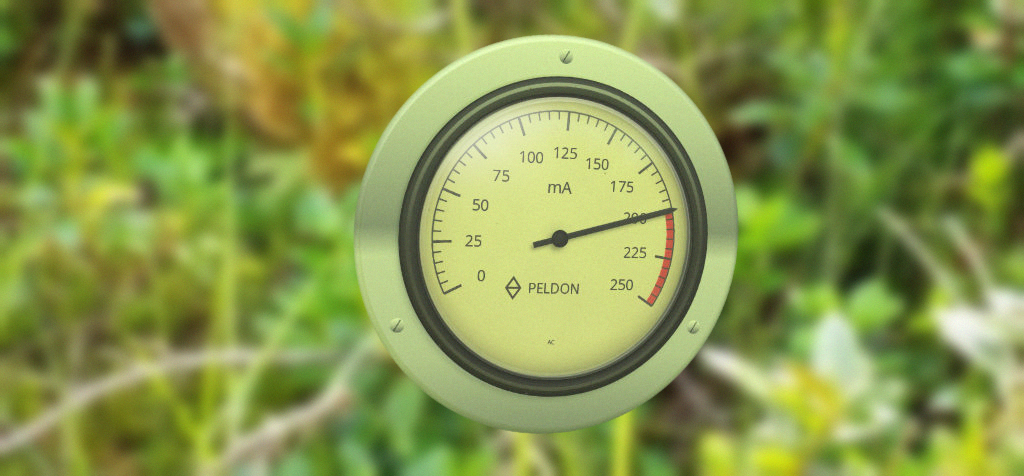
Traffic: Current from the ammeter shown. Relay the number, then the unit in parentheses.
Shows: 200 (mA)
